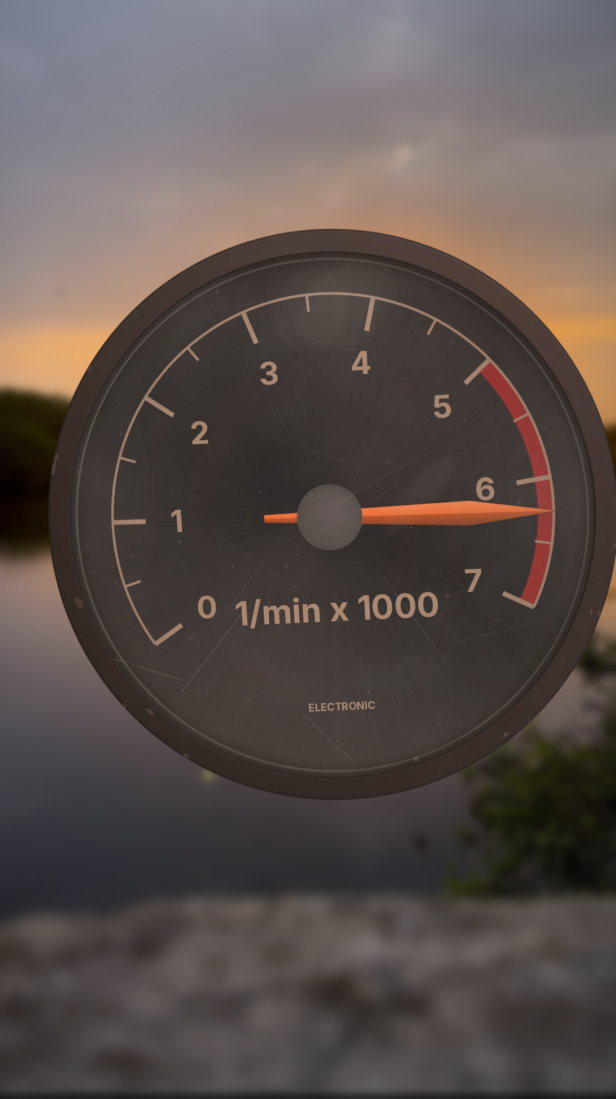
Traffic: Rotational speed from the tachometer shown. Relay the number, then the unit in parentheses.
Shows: 6250 (rpm)
